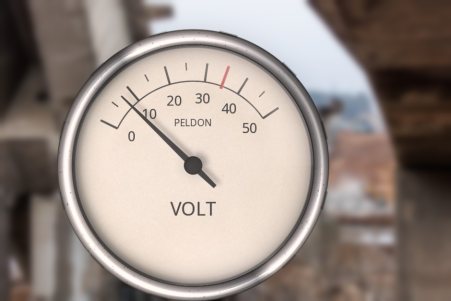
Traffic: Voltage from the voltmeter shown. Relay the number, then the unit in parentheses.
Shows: 7.5 (V)
